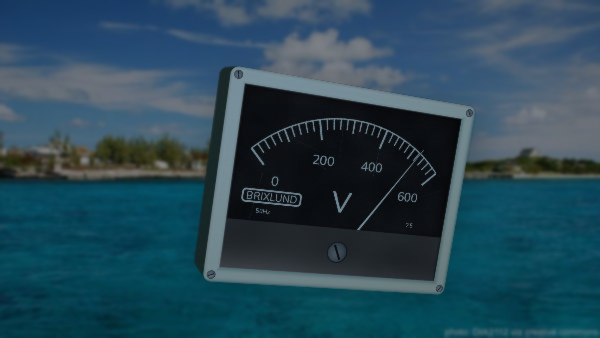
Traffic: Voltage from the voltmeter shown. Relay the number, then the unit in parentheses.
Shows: 520 (V)
